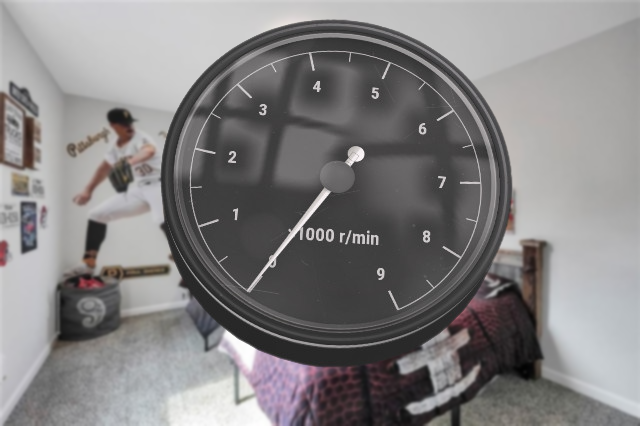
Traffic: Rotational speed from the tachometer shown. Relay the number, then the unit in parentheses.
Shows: 0 (rpm)
